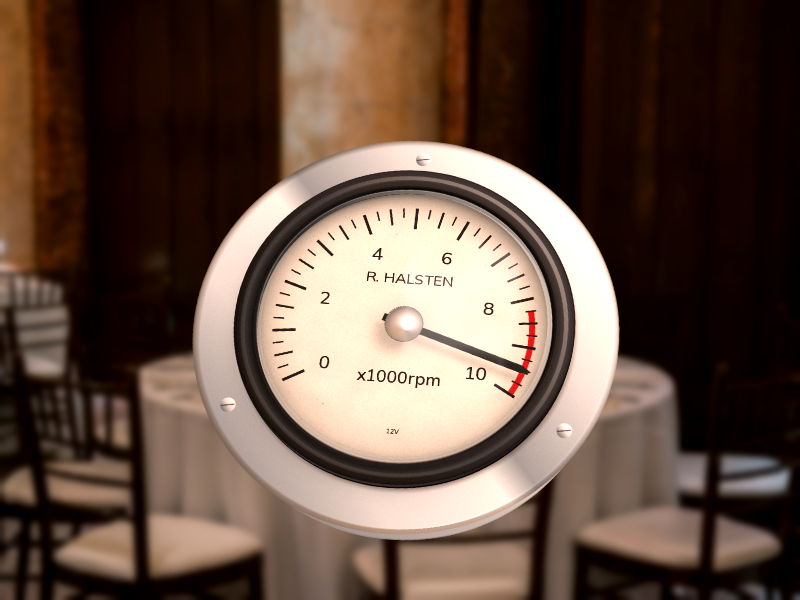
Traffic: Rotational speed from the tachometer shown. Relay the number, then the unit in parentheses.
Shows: 9500 (rpm)
